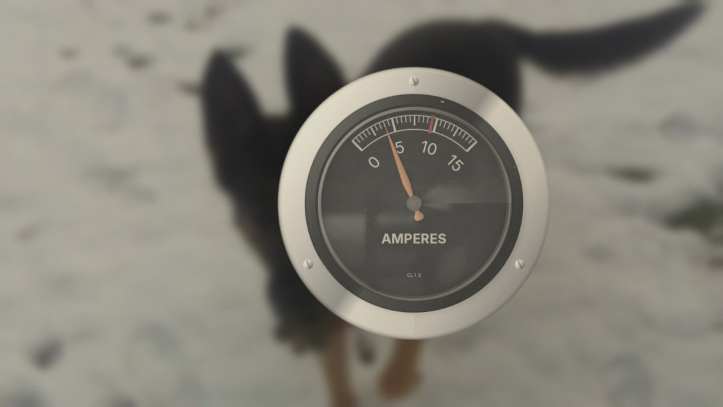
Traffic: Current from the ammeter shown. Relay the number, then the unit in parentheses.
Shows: 4 (A)
